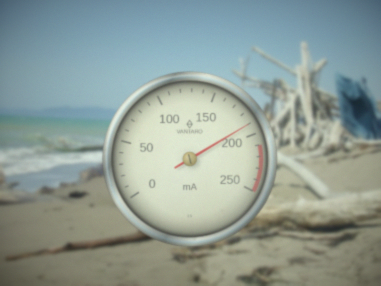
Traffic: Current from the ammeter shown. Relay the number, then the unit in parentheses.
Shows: 190 (mA)
